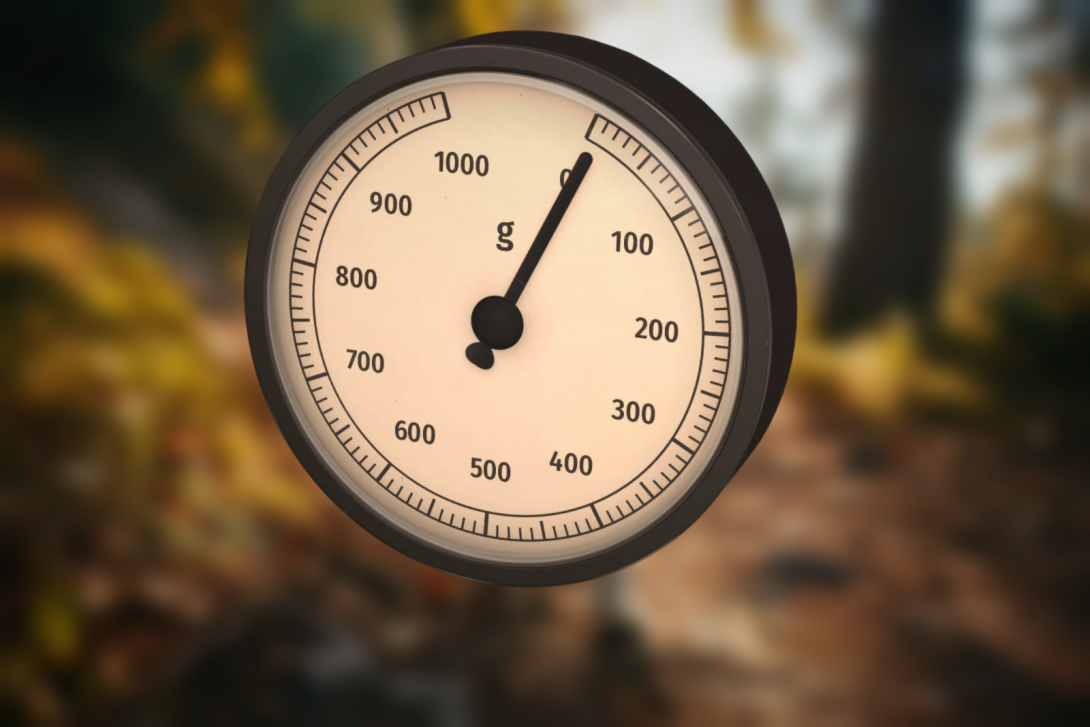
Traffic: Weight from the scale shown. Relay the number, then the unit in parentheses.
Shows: 10 (g)
